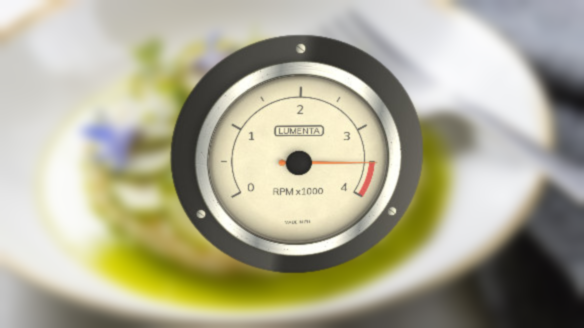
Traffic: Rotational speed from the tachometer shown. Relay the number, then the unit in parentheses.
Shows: 3500 (rpm)
